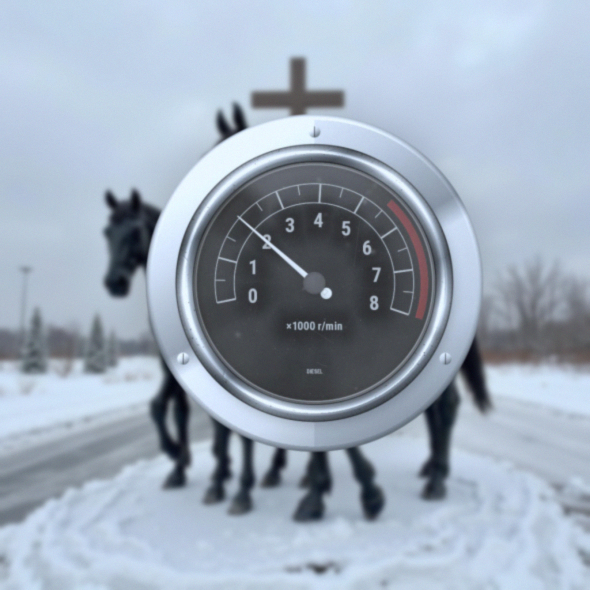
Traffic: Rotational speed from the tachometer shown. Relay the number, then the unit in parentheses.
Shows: 2000 (rpm)
